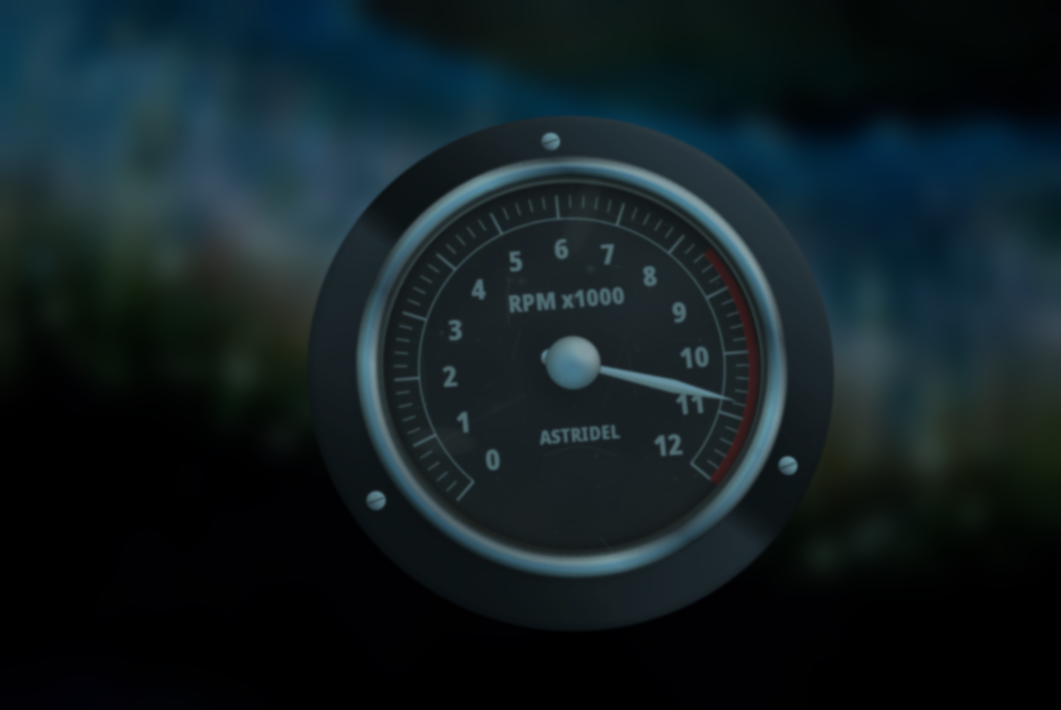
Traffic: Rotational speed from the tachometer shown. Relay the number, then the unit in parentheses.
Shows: 10800 (rpm)
